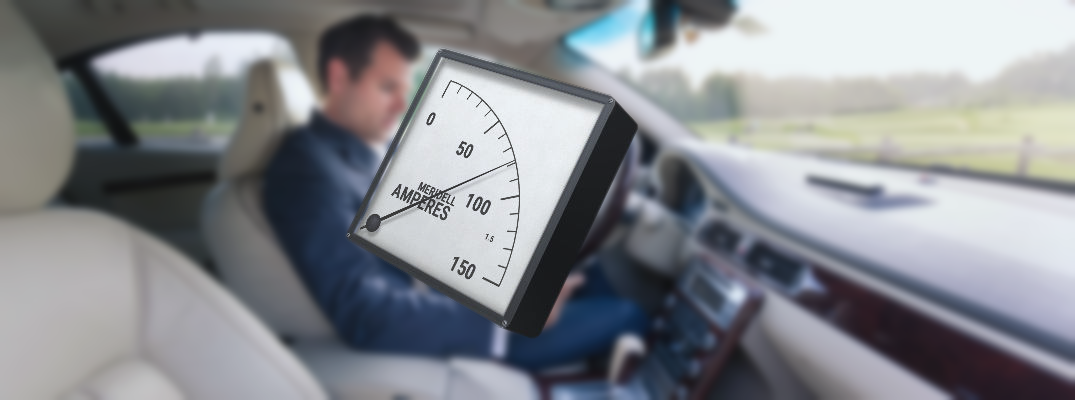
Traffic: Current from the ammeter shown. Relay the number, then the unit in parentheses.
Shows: 80 (A)
